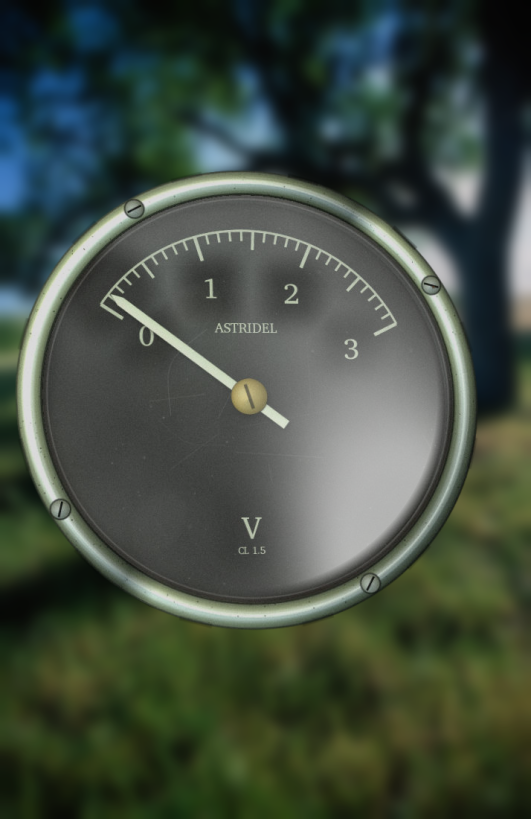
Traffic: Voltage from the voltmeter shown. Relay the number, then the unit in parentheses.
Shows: 0.1 (V)
